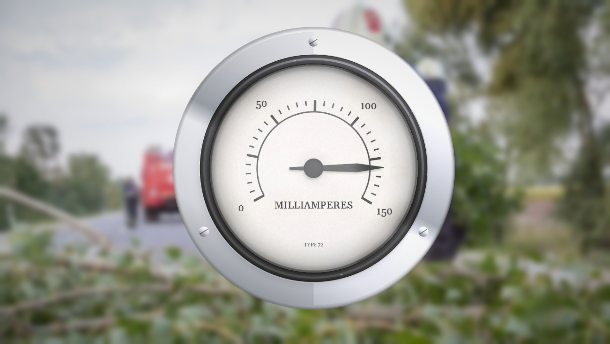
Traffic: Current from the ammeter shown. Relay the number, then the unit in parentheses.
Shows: 130 (mA)
